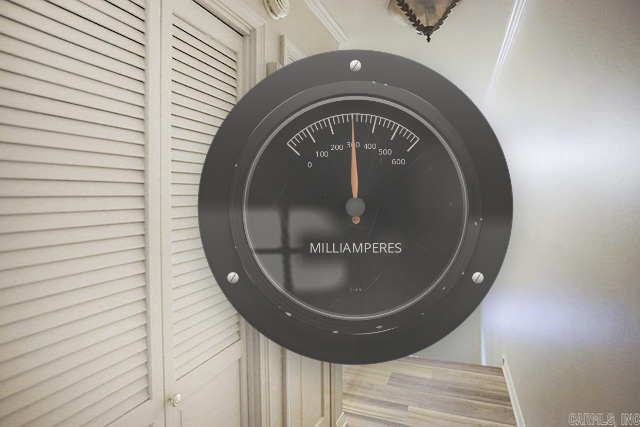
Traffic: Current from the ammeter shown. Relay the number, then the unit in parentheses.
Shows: 300 (mA)
